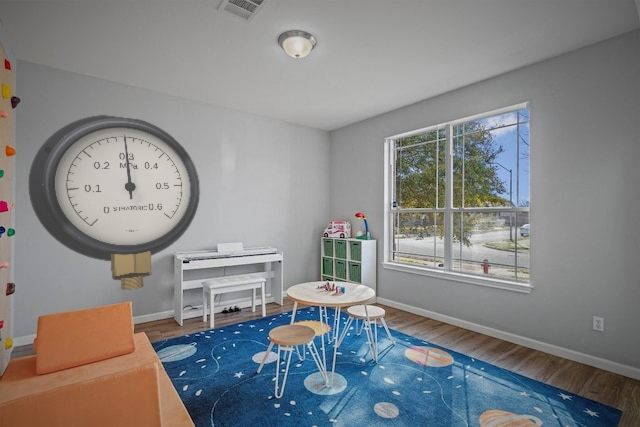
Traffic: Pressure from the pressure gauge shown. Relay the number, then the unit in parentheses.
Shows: 0.3 (MPa)
